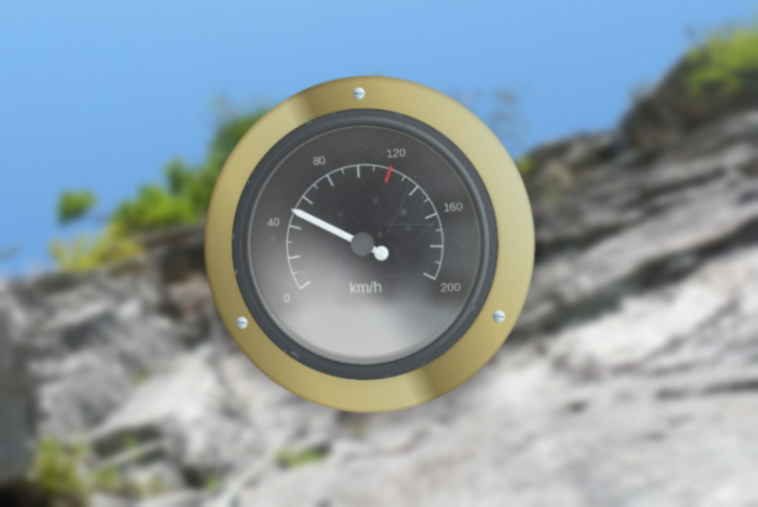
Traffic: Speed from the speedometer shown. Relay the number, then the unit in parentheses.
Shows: 50 (km/h)
